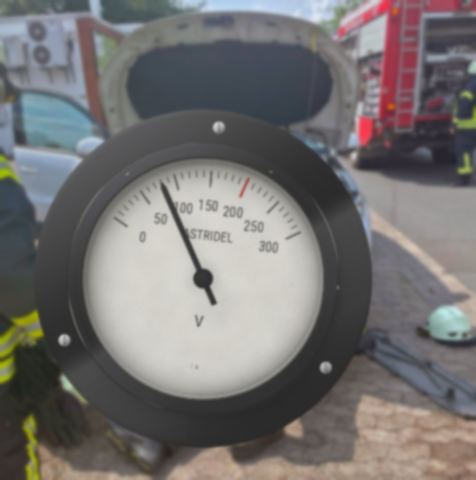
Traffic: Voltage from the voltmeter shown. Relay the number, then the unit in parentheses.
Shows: 80 (V)
